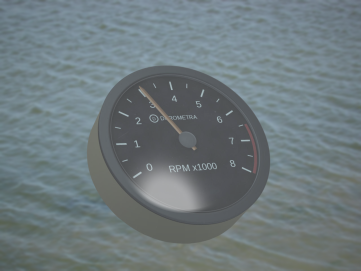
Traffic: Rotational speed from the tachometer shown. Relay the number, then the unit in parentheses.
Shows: 3000 (rpm)
